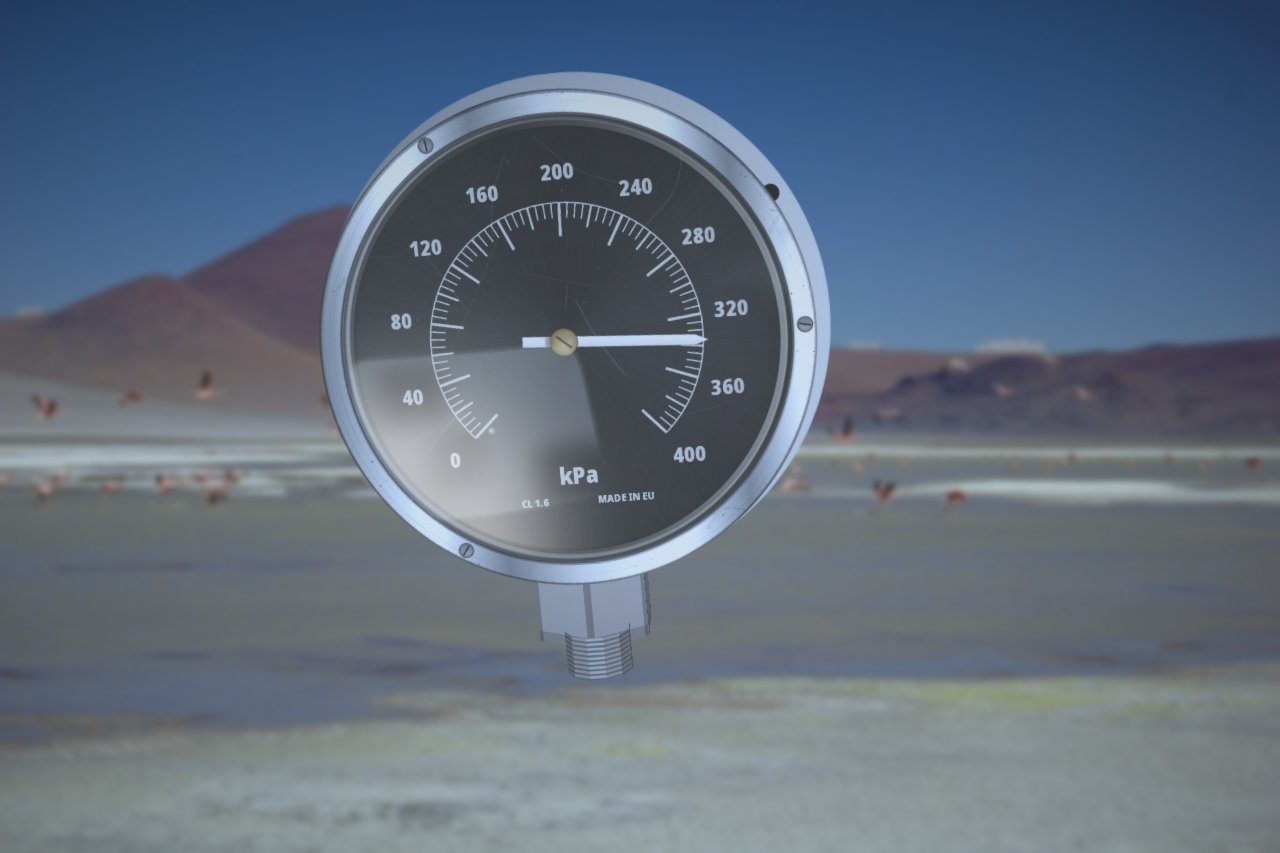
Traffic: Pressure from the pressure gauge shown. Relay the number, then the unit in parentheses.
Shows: 335 (kPa)
